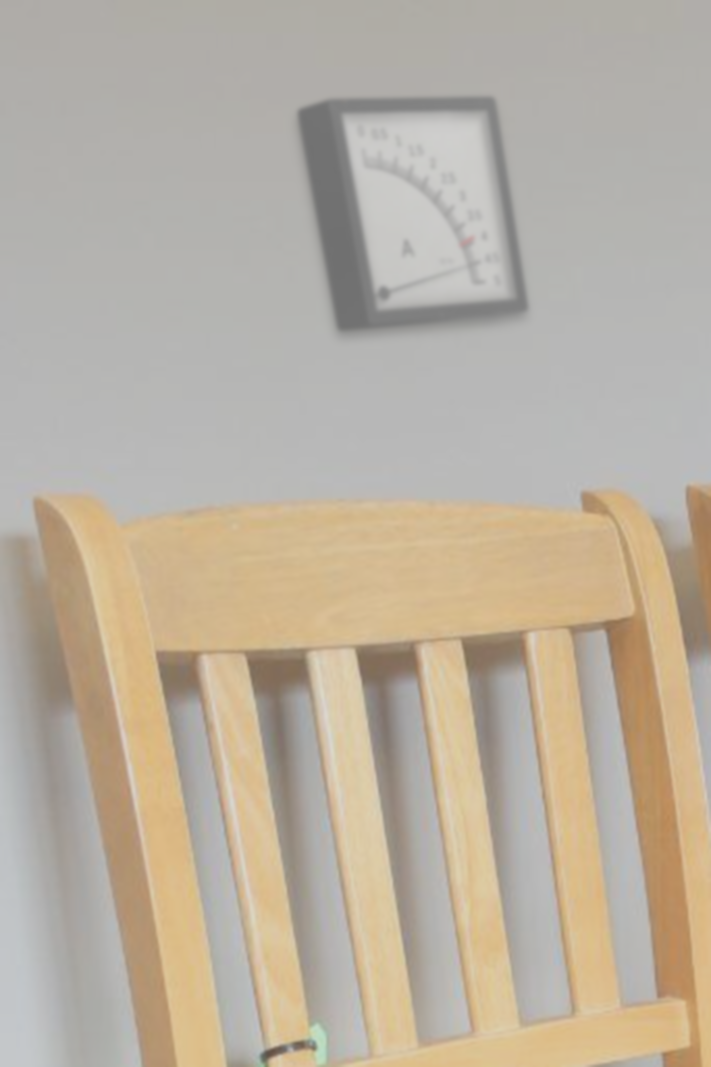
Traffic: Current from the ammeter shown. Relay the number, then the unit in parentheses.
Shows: 4.5 (A)
